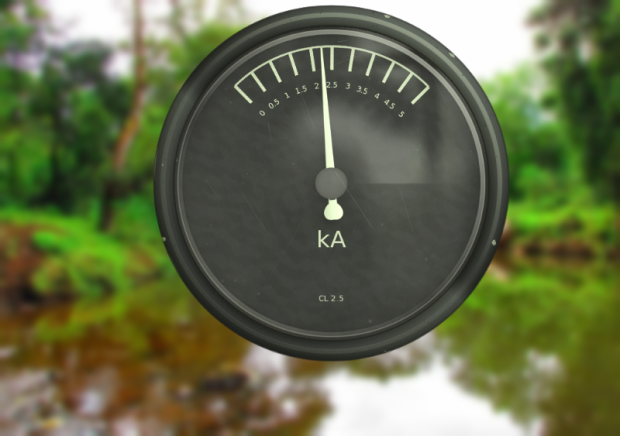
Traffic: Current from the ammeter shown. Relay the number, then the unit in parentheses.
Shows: 2.25 (kA)
